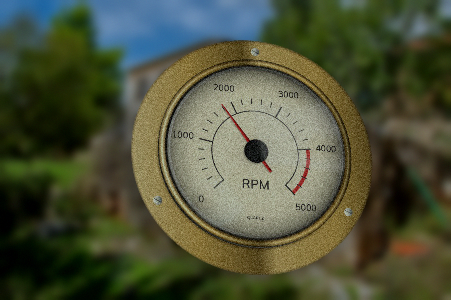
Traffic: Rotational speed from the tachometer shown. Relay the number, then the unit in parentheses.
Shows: 1800 (rpm)
